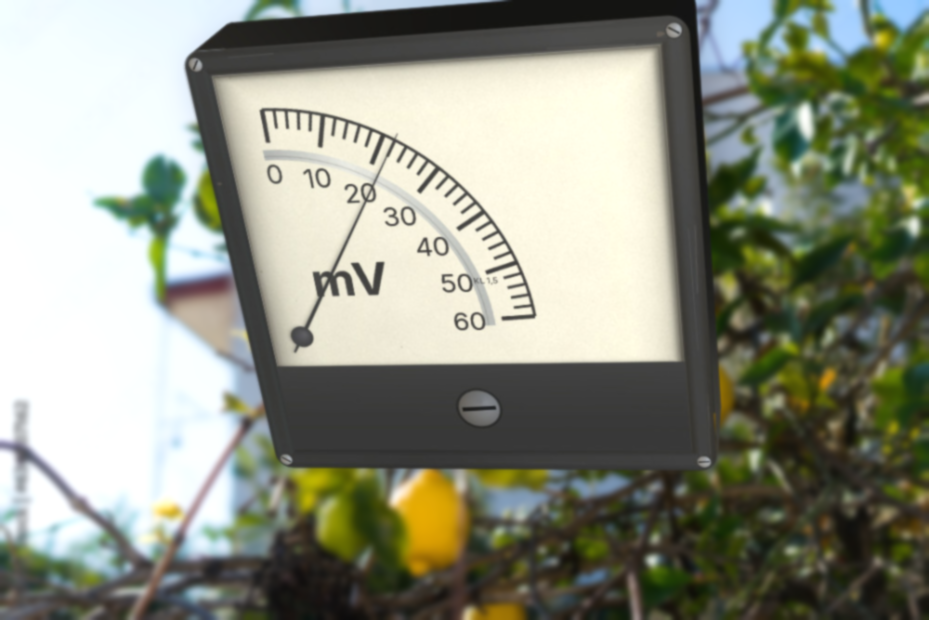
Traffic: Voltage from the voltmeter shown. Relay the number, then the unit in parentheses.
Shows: 22 (mV)
